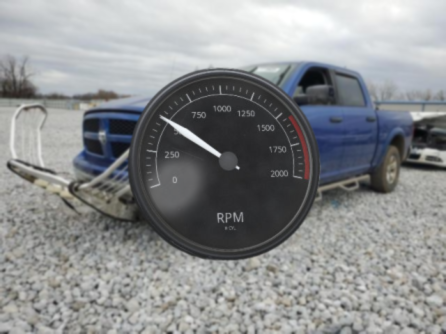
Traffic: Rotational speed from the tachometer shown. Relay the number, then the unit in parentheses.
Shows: 500 (rpm)
